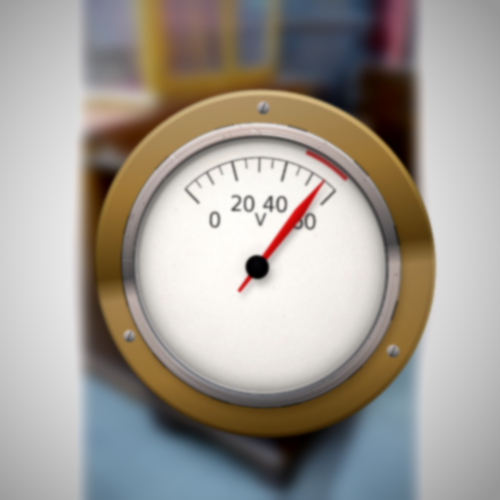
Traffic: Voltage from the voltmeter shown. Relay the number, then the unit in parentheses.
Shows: 55 (V)
